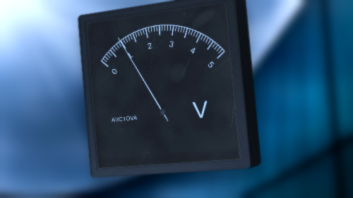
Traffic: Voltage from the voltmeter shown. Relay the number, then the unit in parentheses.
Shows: 1 (V)
